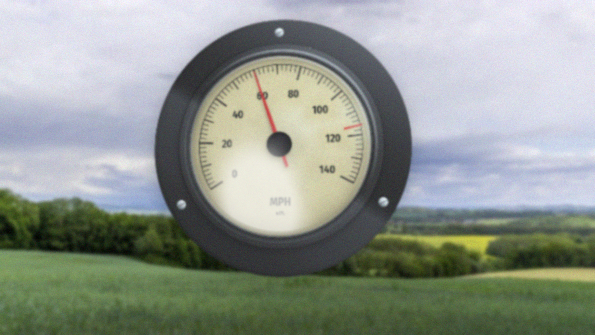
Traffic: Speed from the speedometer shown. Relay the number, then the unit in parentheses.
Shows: 60 (mph)
